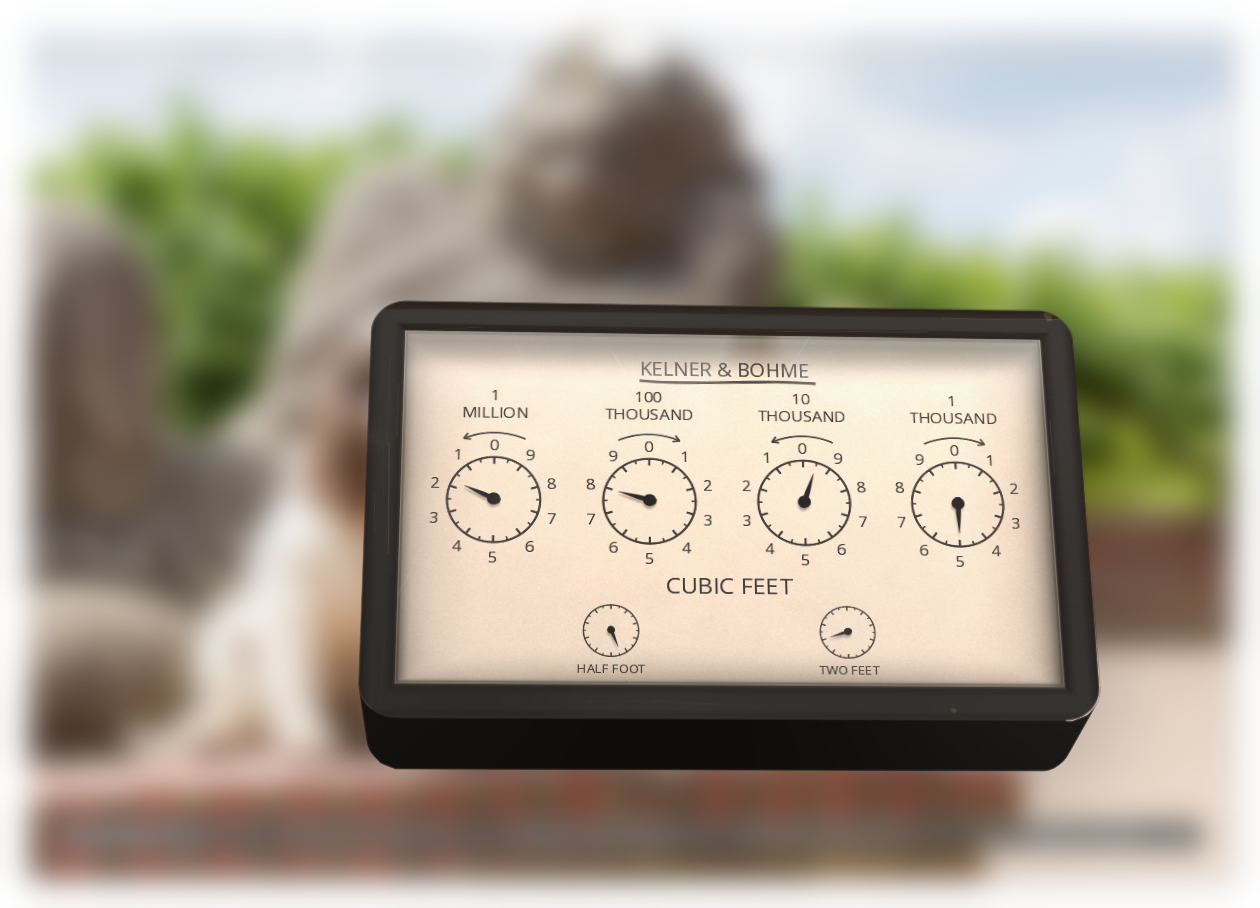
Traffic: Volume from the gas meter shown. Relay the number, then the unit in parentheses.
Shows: 179500 (ft³)
